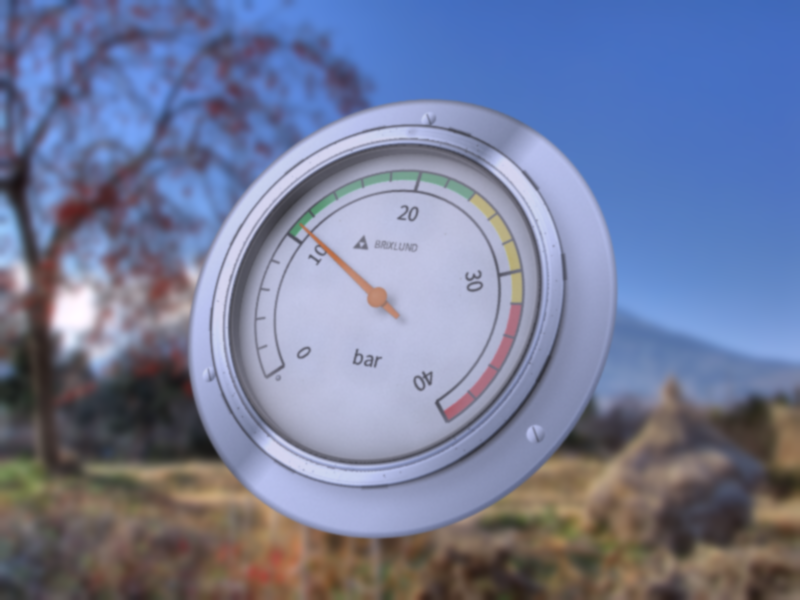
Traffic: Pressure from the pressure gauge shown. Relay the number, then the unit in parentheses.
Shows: 11 (bar)
